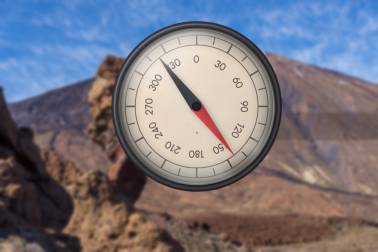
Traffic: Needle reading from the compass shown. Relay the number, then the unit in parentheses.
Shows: 142.5 (°)
